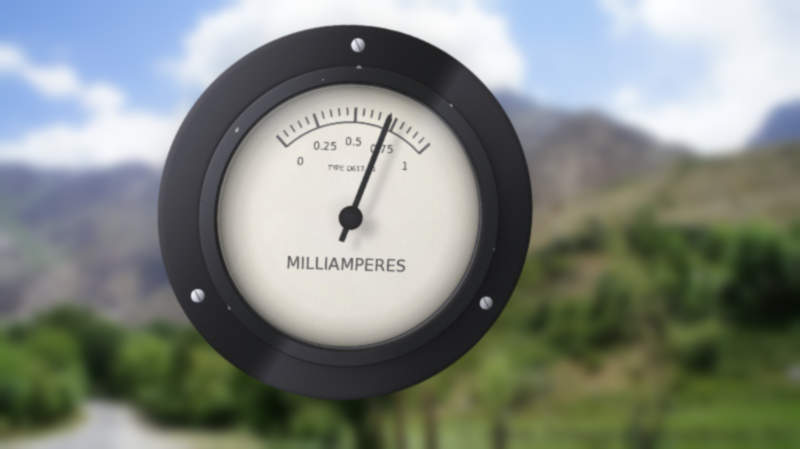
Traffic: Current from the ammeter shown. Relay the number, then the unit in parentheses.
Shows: 0.7 (mA)
